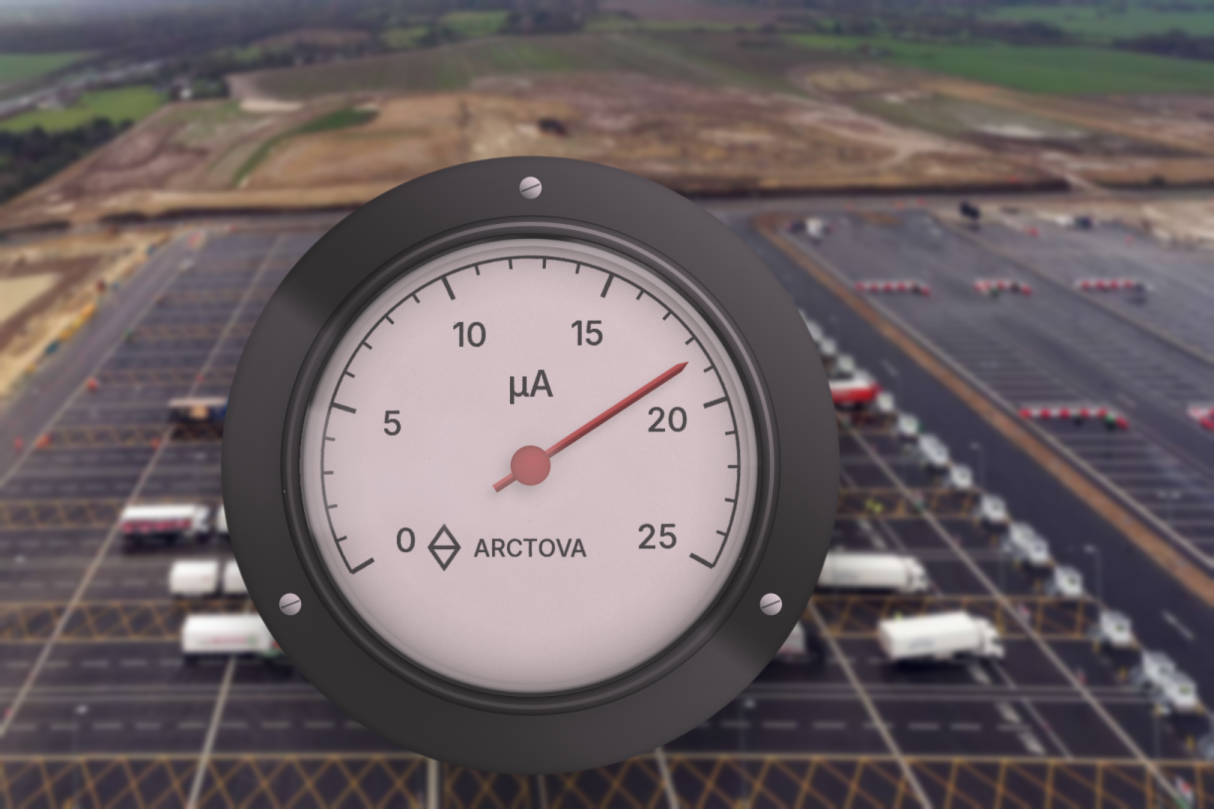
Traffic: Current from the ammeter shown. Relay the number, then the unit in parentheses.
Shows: 18.5 (µA)
